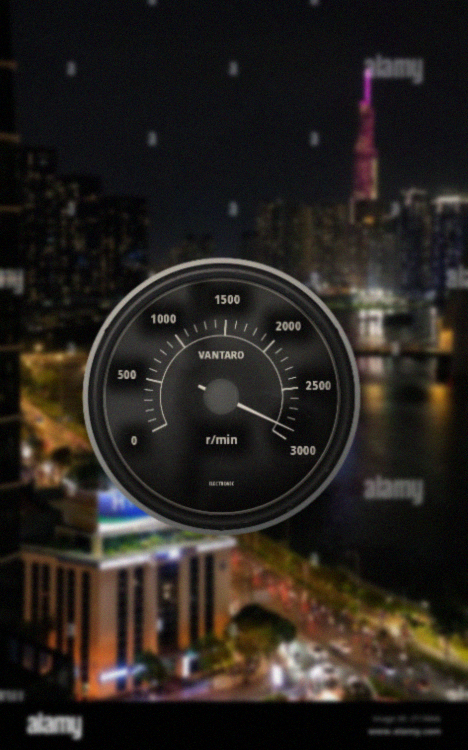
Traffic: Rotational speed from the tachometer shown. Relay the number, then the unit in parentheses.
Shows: 2900 (rpm)
